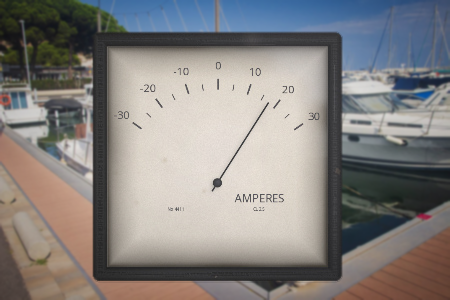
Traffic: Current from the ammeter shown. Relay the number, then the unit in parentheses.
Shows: 17.5 (A)
